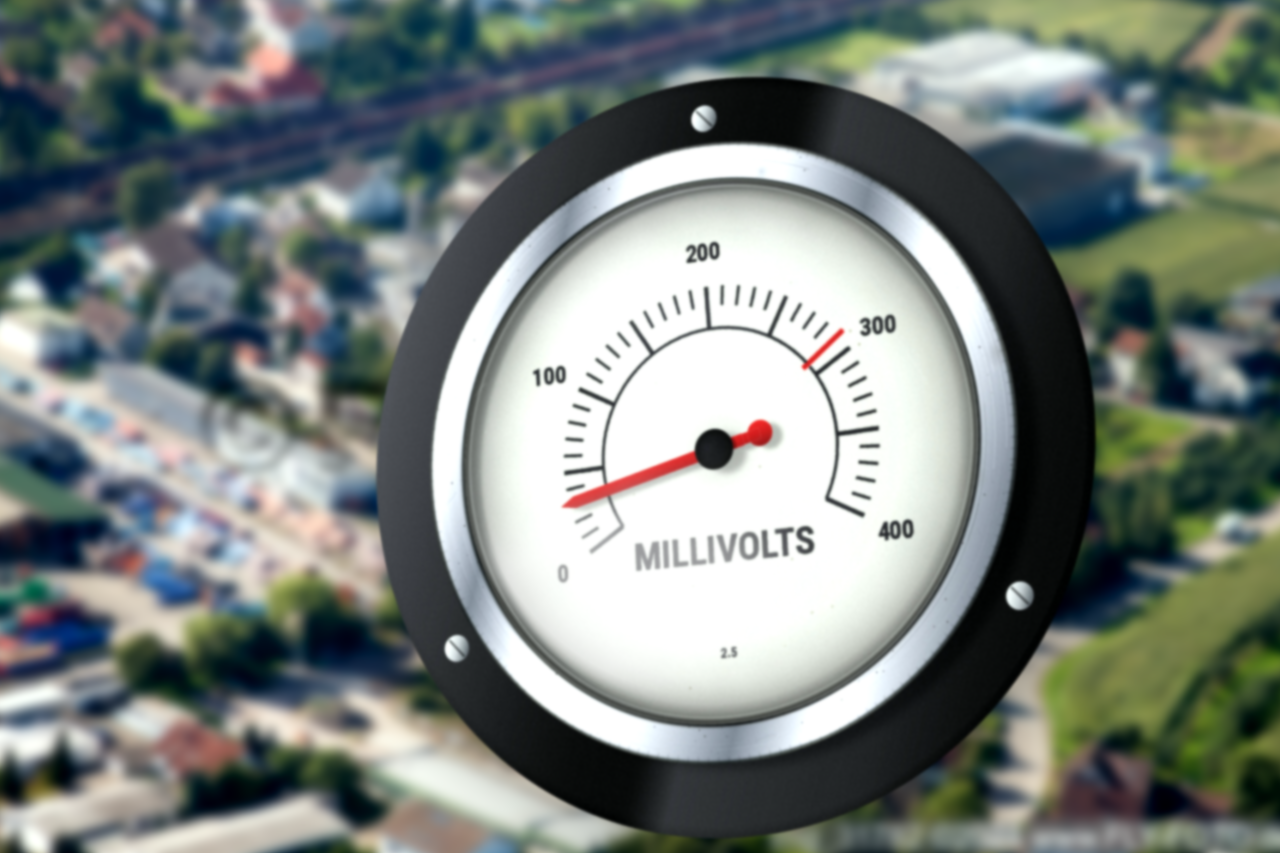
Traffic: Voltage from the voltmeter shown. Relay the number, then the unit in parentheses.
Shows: 30 (mV)
